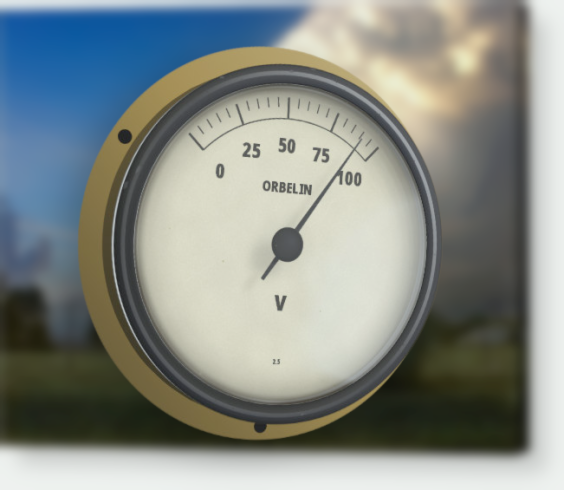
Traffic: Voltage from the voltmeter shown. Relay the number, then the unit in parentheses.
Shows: 90 (V)
